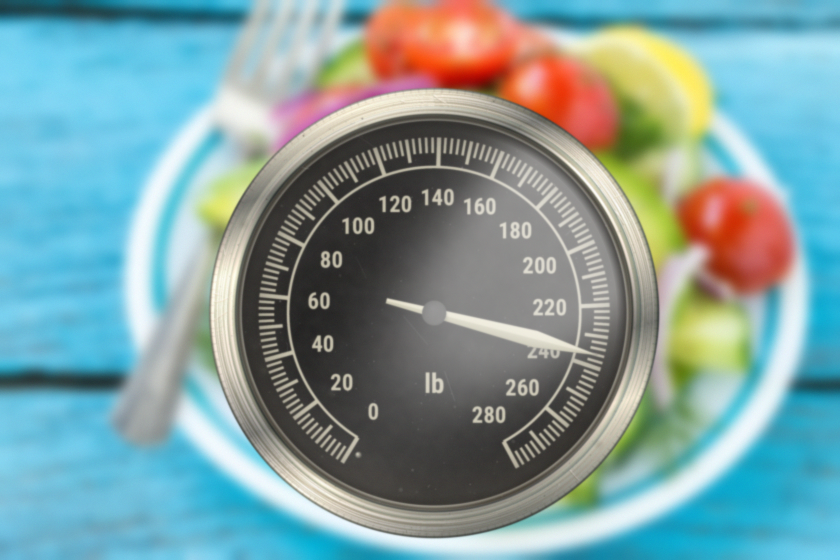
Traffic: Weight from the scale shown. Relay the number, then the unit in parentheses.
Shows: 236 (lb)
